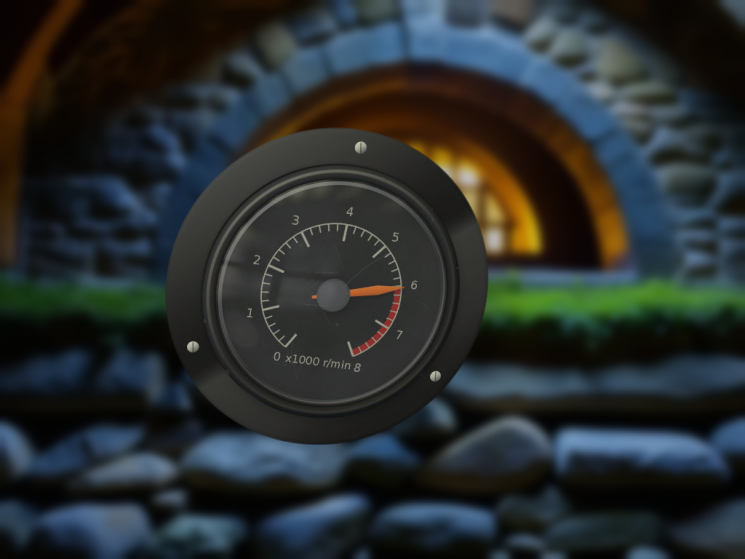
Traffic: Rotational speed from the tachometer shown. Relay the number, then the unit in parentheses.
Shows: 6000 (rpm)
